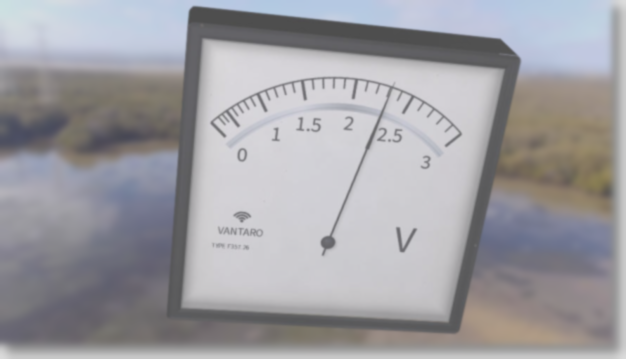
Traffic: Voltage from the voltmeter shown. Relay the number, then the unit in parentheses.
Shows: 2.3 (V)
